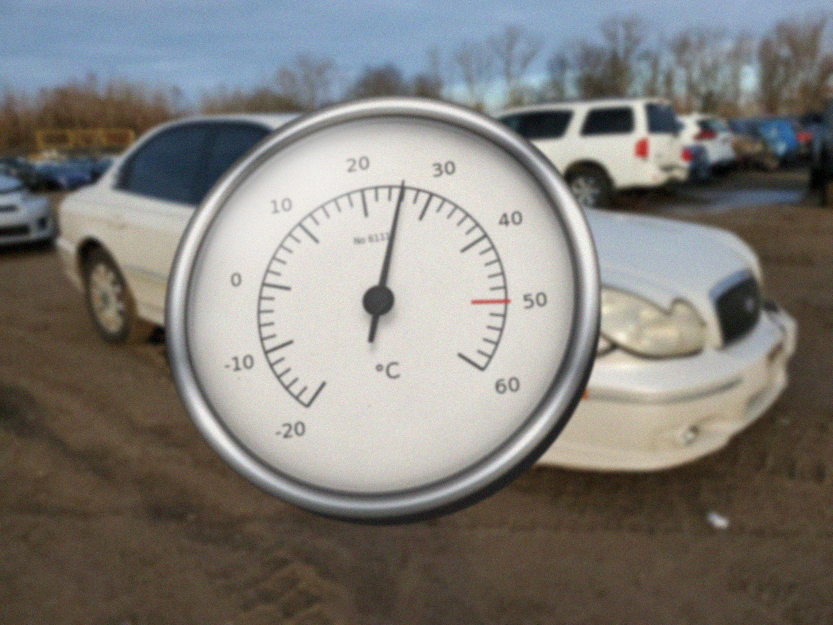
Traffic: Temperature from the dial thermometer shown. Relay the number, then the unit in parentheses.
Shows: 26 (°C)
